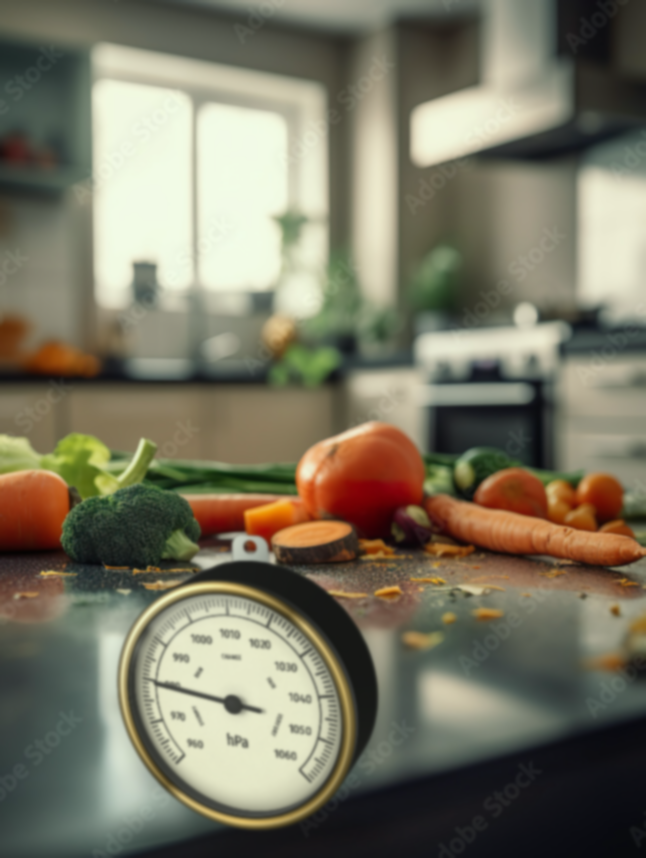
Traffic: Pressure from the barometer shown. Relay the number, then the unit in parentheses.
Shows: 980 (hPa)
